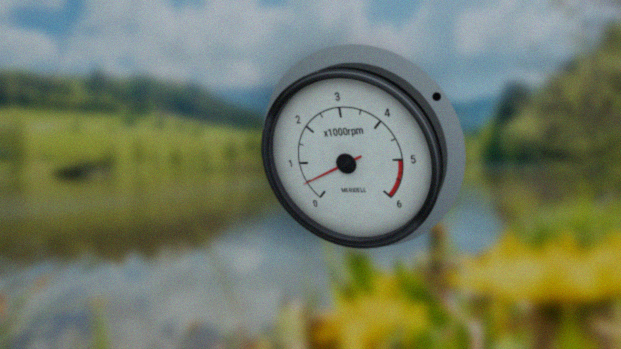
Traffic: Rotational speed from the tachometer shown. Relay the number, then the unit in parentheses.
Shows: 500 (rpm)
